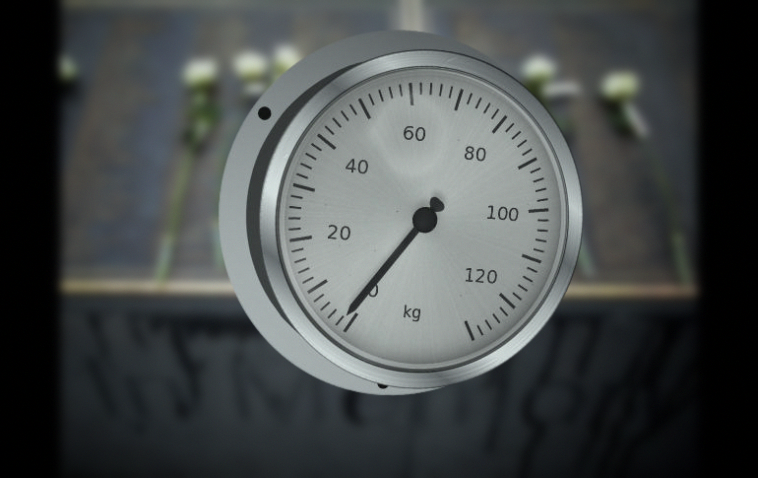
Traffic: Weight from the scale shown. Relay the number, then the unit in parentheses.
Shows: 2 (kg)
